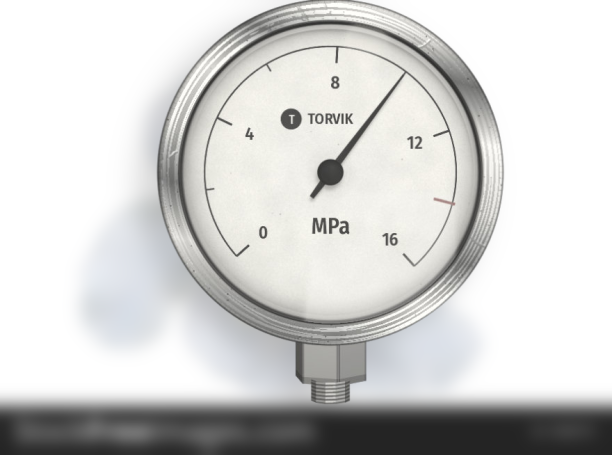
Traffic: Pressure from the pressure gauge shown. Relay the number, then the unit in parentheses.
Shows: 10 (MPa)
